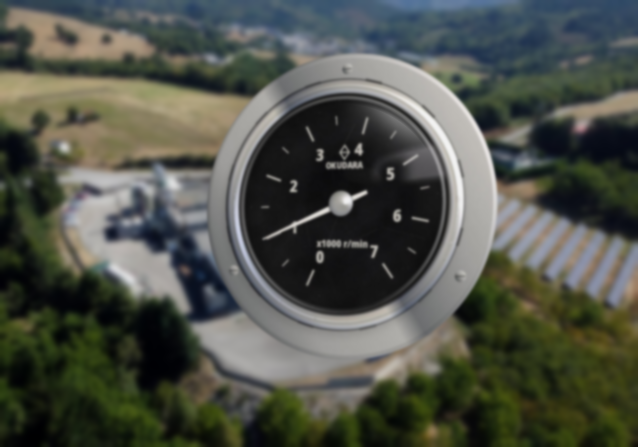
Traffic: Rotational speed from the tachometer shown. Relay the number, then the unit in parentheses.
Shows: 1000 (rpm)
